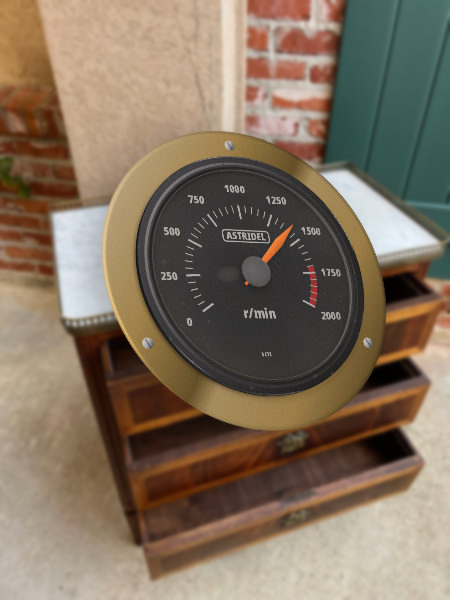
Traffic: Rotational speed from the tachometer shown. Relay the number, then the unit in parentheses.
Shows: 1400 (rpm)
